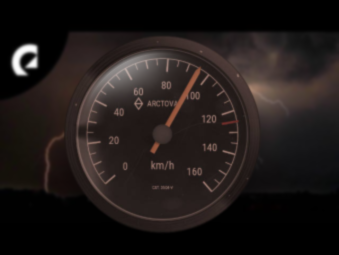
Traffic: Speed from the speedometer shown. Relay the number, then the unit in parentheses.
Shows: 95 (km/h)
